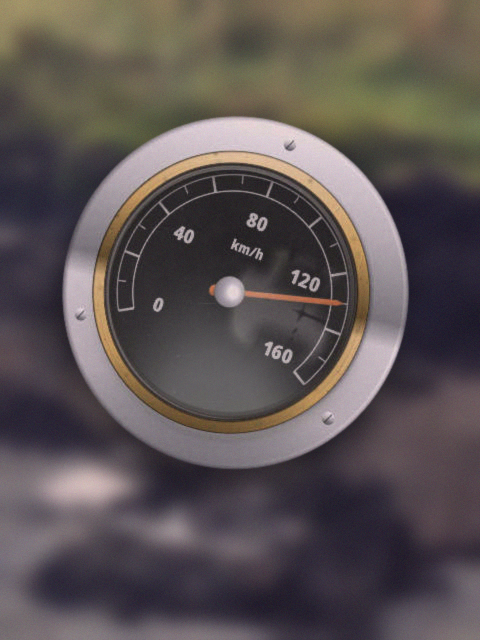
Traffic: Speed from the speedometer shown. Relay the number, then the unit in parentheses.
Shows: 130 (km/h)
